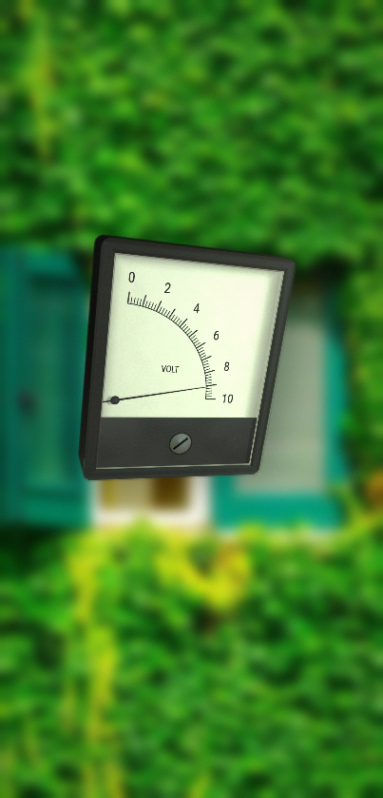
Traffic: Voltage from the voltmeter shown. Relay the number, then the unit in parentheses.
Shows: 9 (V)
